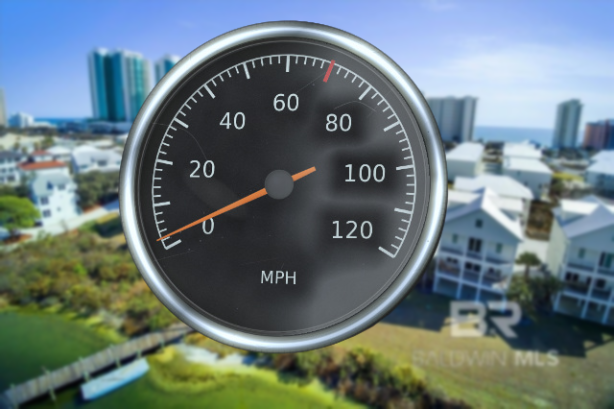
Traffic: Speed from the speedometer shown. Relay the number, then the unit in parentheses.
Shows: 2 (mph)
